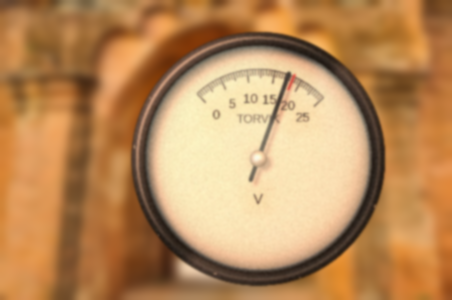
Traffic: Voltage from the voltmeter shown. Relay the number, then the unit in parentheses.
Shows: 17.5 (V)
